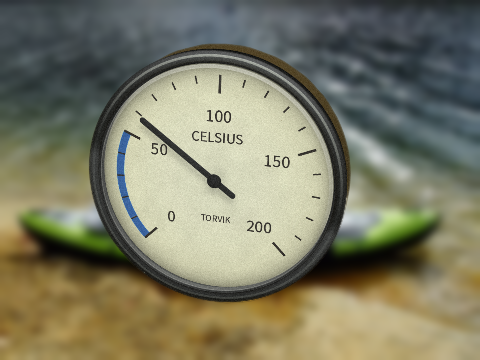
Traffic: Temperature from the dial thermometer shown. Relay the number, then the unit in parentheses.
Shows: 60 (°C)
